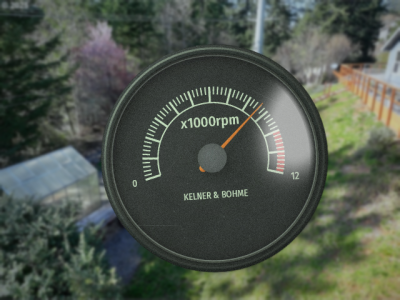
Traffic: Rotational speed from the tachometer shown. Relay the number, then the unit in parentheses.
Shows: 8600 (rpm)
